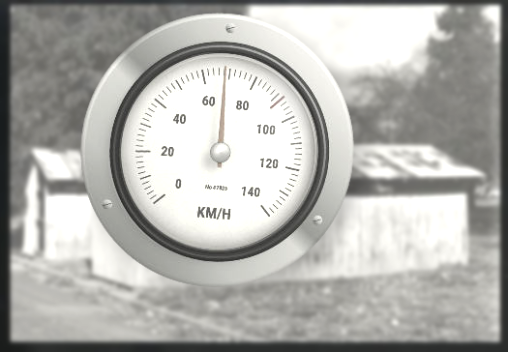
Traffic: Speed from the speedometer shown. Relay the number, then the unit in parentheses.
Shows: 68 (km/h)
